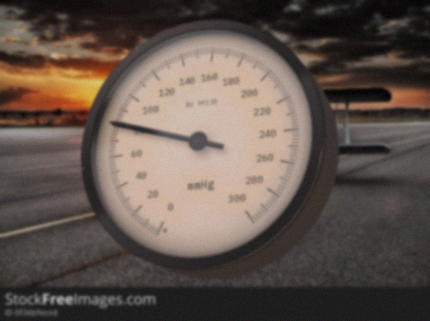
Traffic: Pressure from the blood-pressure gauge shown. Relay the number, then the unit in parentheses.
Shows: 80 (mmHg)
